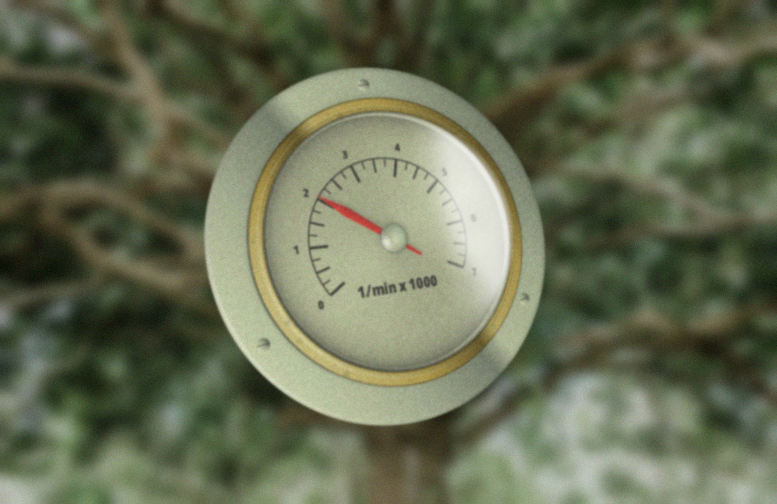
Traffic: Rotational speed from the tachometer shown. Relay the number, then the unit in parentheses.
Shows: 2000 (rpm)
